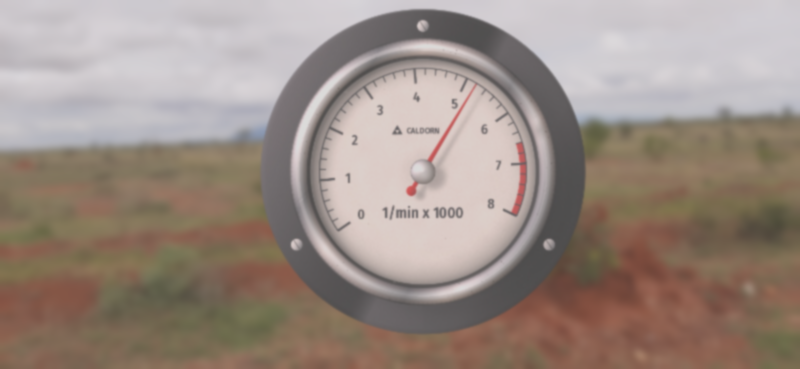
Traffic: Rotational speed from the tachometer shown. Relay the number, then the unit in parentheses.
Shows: 5200 (rpm)
